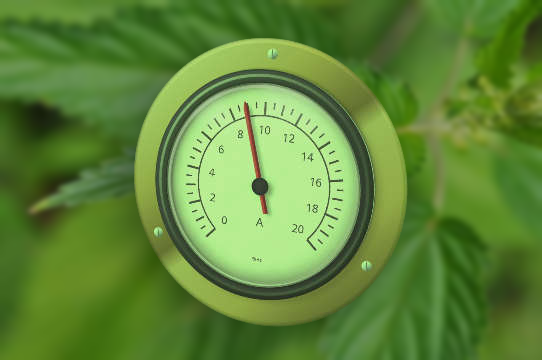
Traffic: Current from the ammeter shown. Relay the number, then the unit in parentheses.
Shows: 9 (A)
